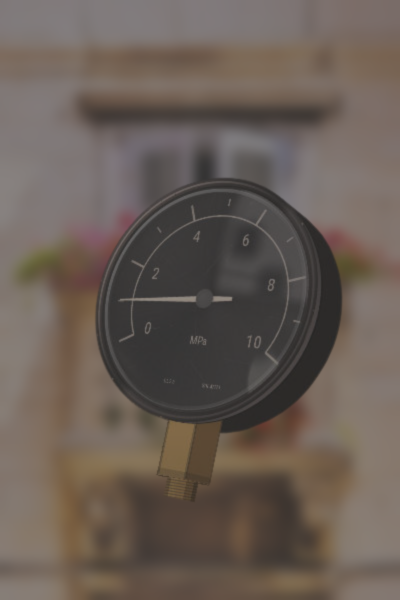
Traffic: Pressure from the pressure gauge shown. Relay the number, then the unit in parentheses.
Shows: 1 (MPa)
